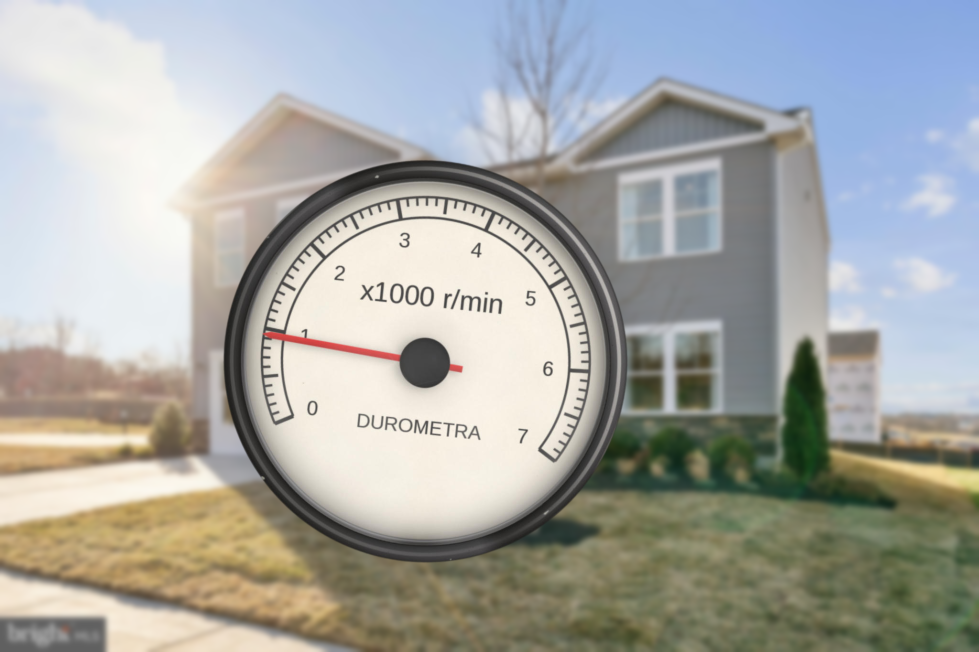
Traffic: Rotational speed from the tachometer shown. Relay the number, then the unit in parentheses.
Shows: 950 (rpm)
